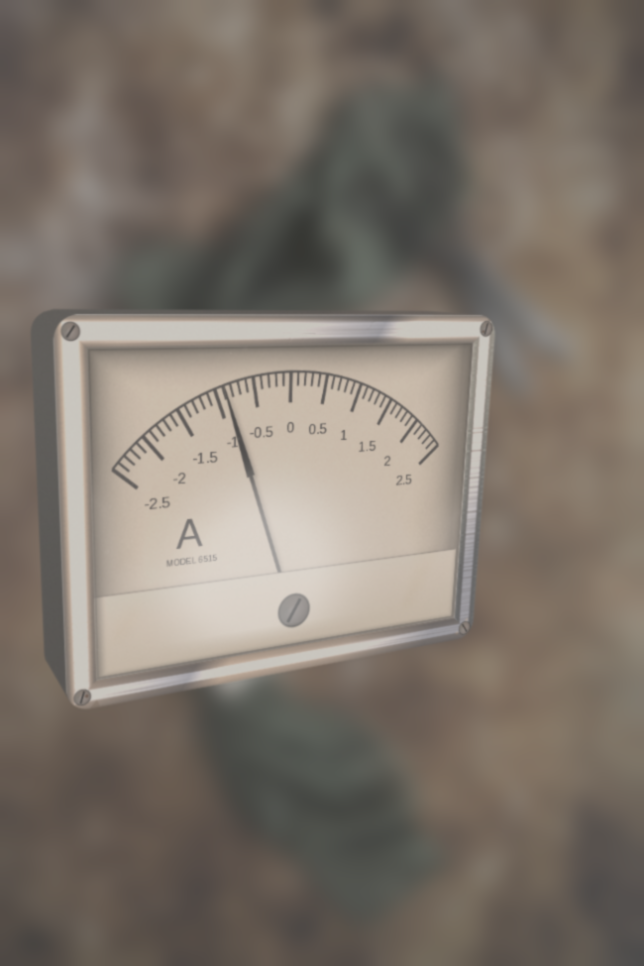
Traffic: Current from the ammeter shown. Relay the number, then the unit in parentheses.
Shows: -0.9 (A)
